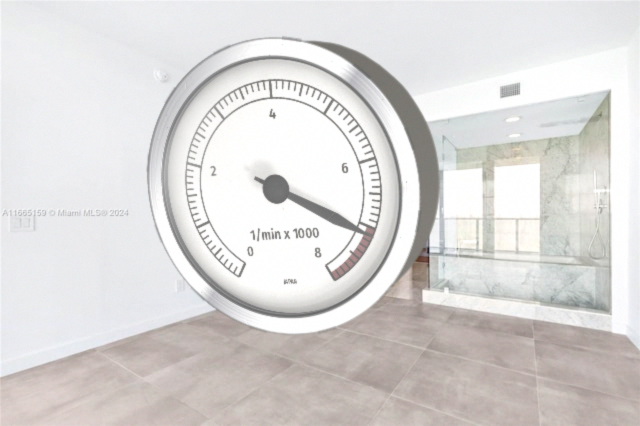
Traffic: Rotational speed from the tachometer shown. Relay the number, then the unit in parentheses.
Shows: 7100 (rpm)
